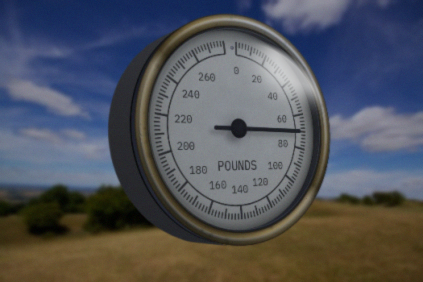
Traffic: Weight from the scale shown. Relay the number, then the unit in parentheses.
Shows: 70 (lb)
